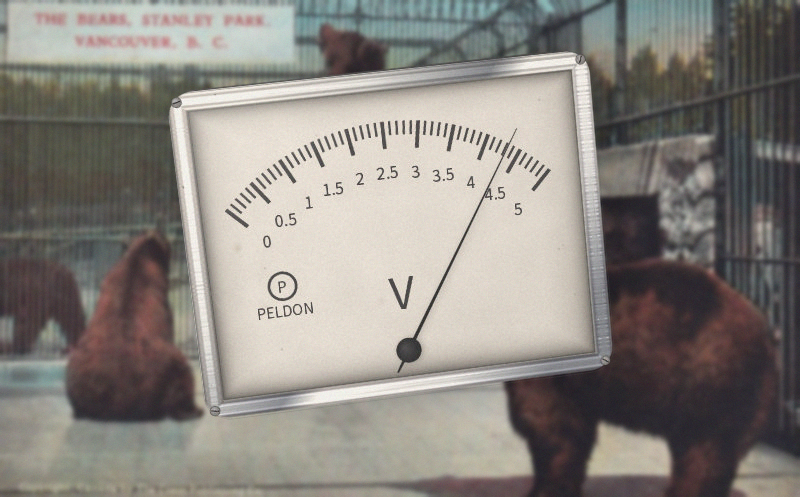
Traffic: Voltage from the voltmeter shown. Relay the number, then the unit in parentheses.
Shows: 4.3 (V)
